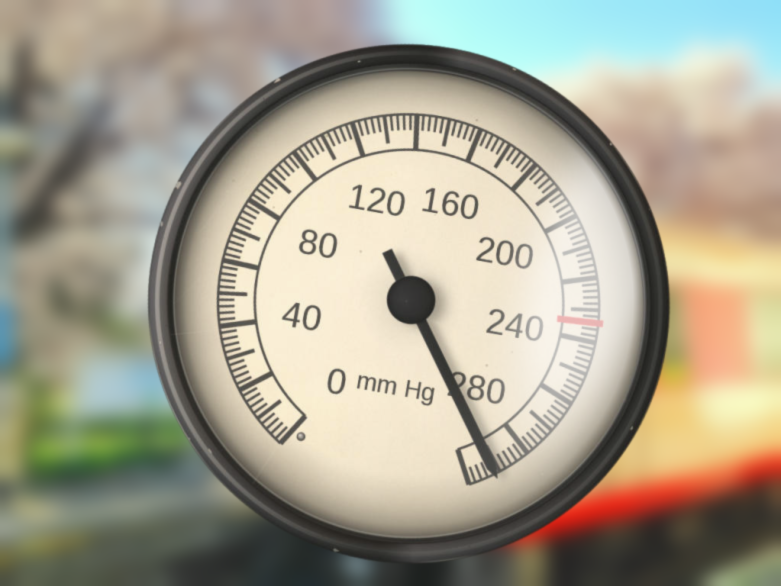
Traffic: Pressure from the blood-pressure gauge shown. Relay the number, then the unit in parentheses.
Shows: 292 (mmHg)
